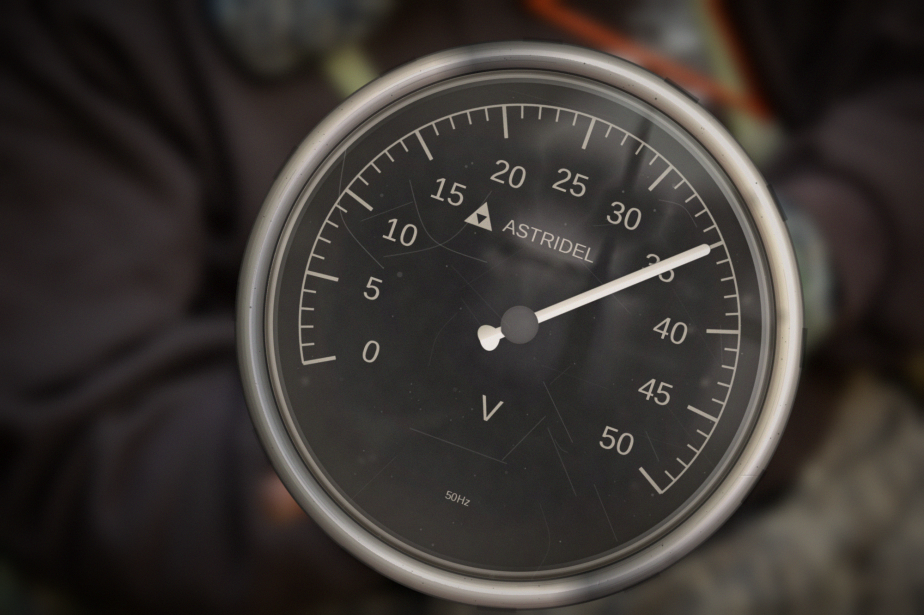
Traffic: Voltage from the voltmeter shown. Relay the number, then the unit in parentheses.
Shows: 35 (V)
